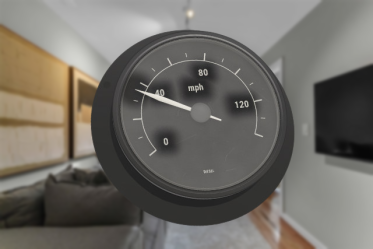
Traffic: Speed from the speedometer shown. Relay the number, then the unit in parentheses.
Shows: 35 (mph)
